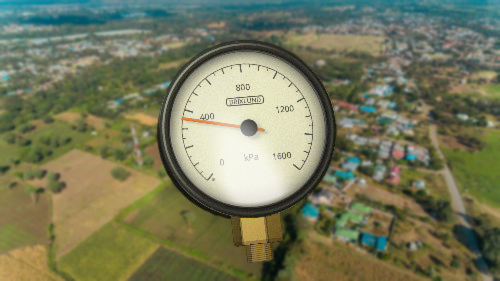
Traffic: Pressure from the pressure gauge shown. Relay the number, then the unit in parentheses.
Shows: 350 (kPa)
